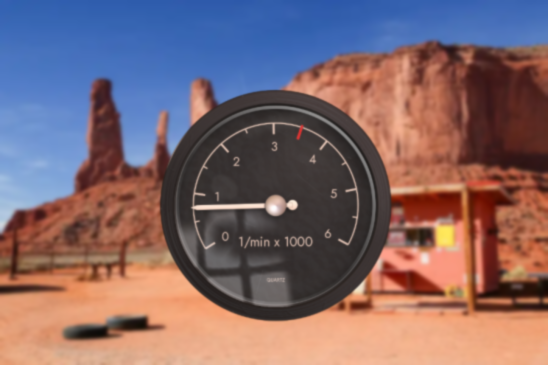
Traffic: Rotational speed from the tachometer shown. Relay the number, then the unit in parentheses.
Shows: 750 (rpm)
